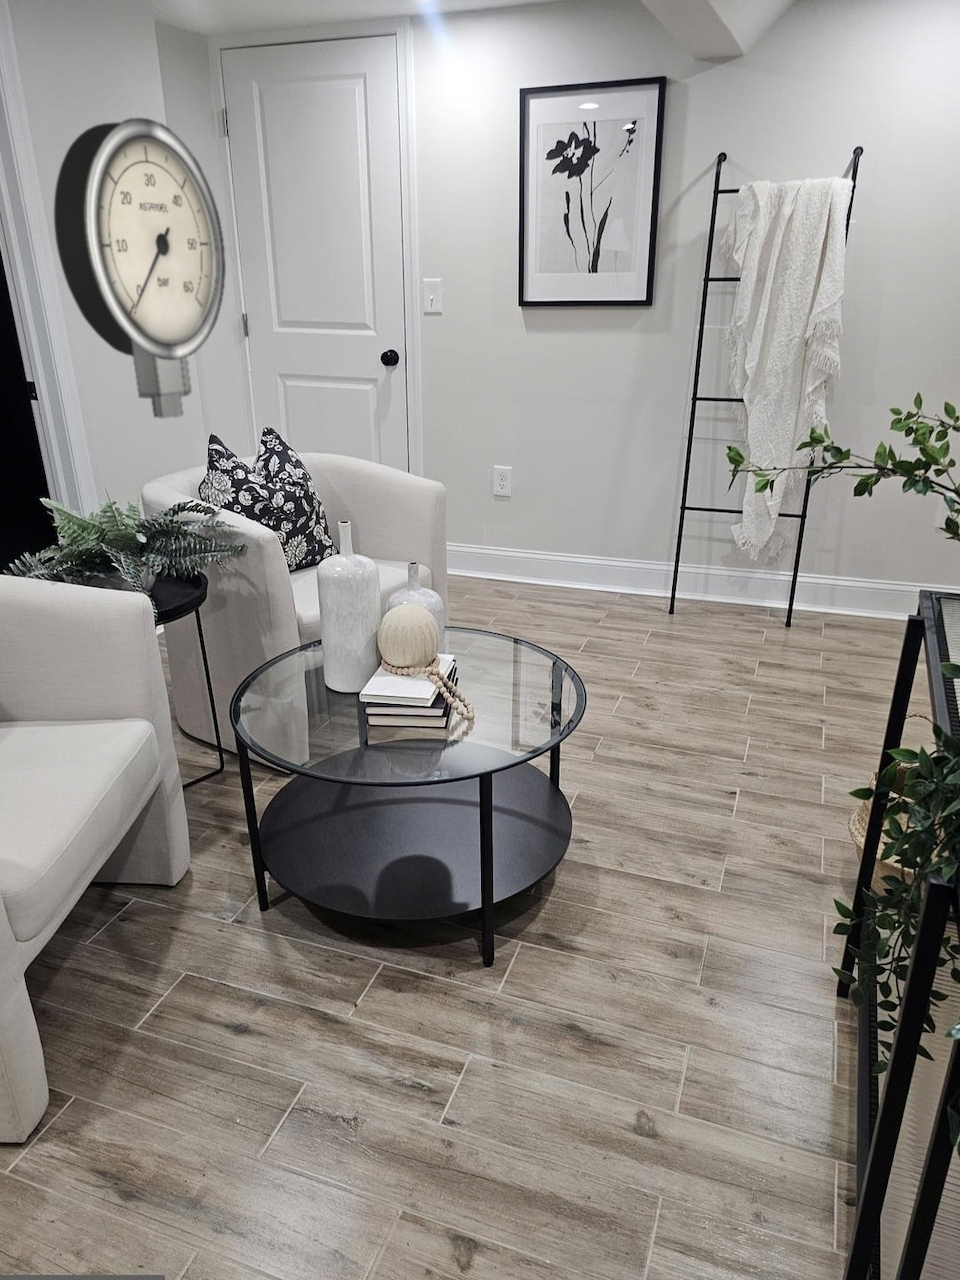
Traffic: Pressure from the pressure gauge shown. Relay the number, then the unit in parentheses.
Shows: 0 (bar)
